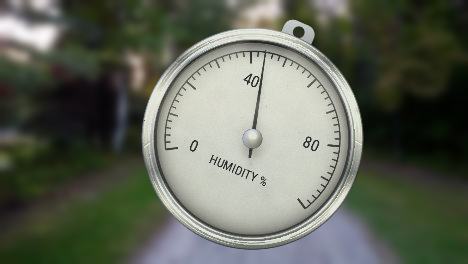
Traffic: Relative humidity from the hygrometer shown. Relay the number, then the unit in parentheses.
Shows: 44 (%)
